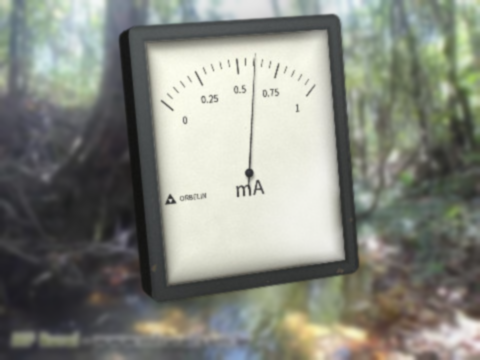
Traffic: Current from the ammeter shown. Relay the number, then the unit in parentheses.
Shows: 0.6 (mA)
